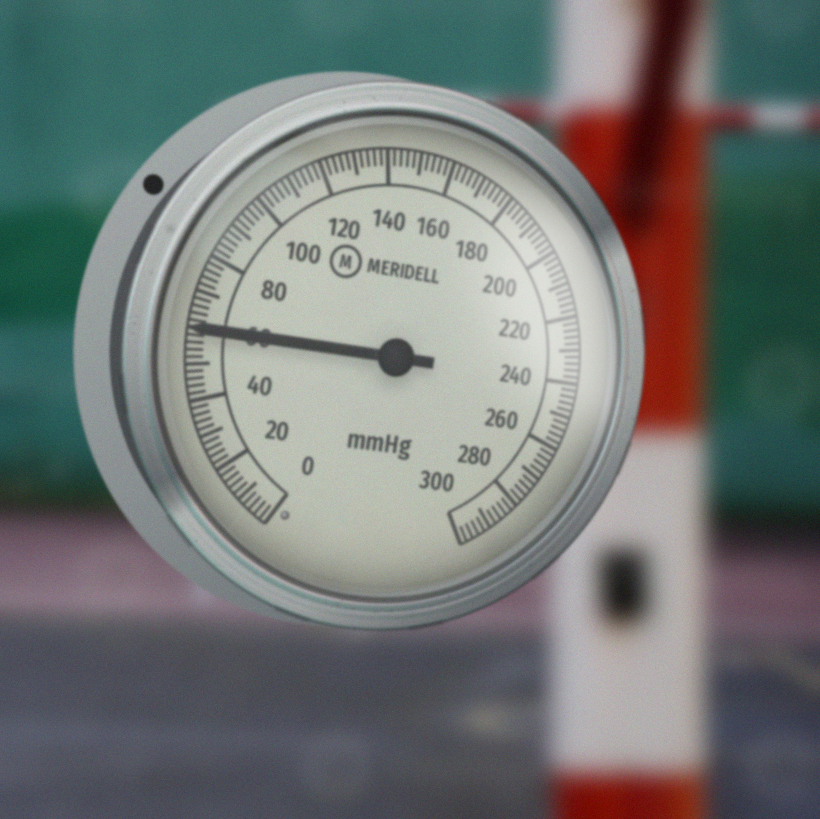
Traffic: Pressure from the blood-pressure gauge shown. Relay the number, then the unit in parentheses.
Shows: 60 (mmHg)
